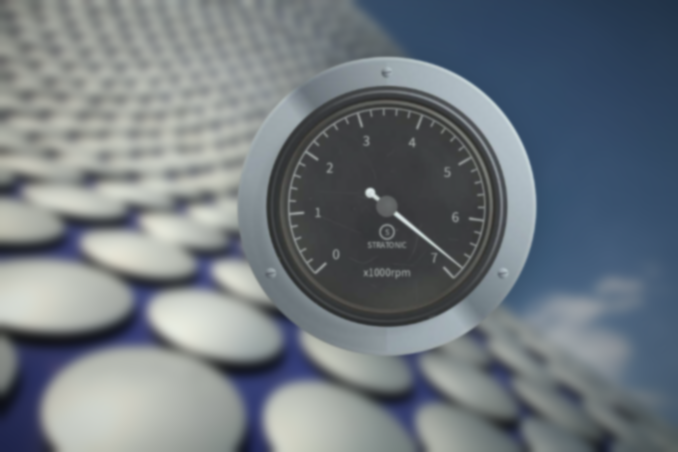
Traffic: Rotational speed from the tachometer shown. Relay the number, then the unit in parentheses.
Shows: 6800 (rpm)
